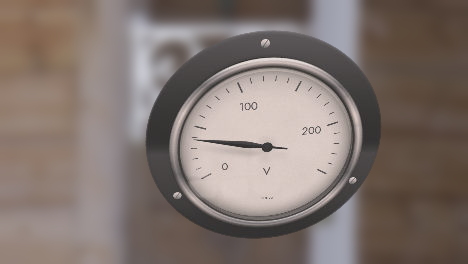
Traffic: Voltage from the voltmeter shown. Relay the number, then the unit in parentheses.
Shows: 40 (V)
